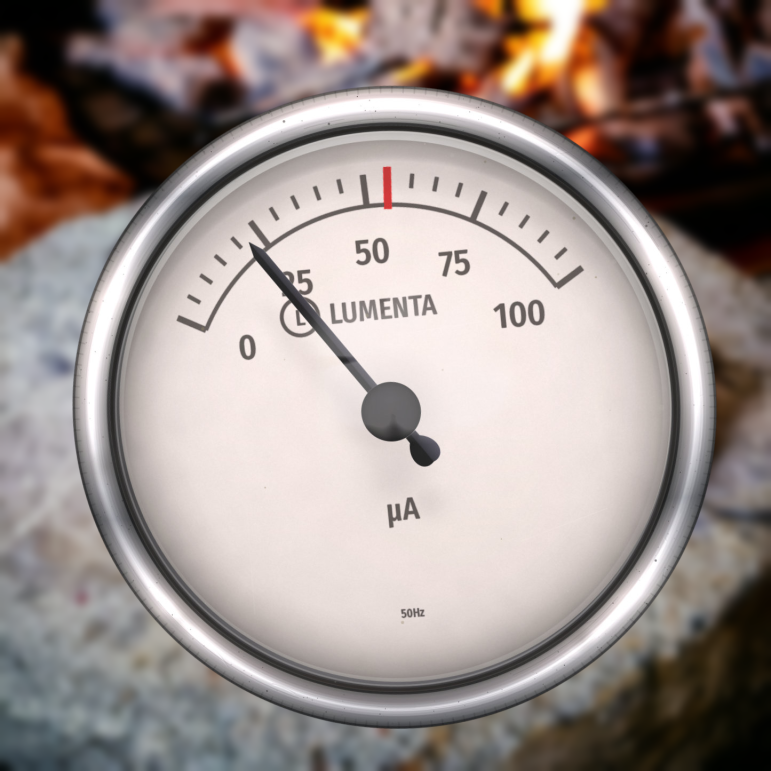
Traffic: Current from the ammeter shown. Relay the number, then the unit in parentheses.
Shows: 22.5 (µA)
